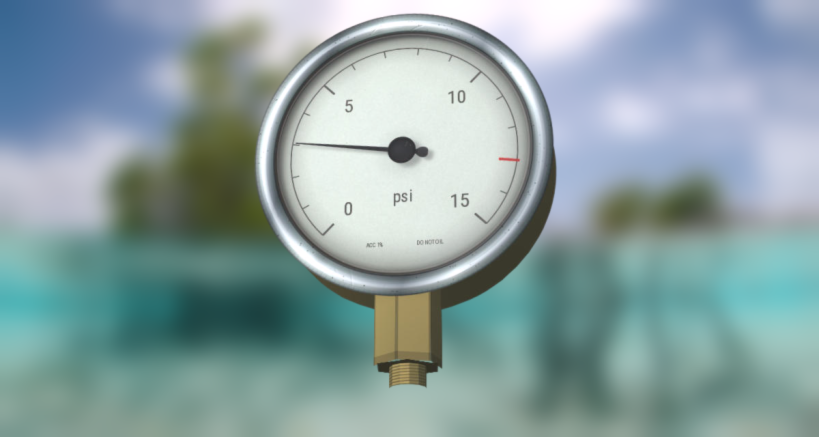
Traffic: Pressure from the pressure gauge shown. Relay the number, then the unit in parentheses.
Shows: 3 (psi)
